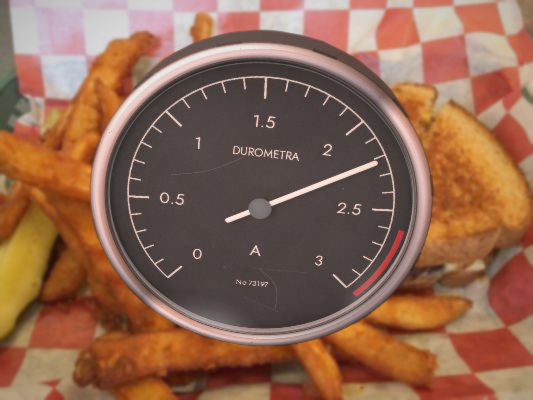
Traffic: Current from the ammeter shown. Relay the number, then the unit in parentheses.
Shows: 2.2 (A)
